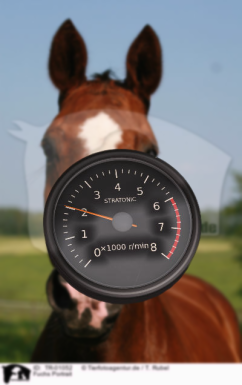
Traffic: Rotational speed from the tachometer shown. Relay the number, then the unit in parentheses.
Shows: 2000 (rpm)
